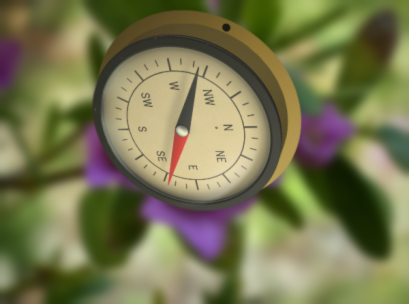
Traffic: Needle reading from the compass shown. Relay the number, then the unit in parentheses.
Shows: 115 (°)
